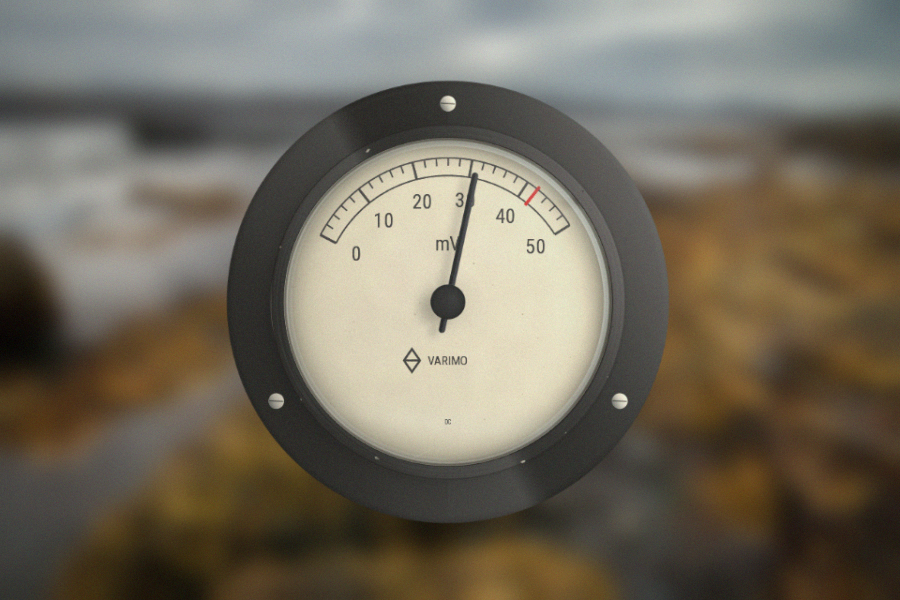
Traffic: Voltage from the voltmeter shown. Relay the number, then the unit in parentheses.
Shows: 31 (mV)
